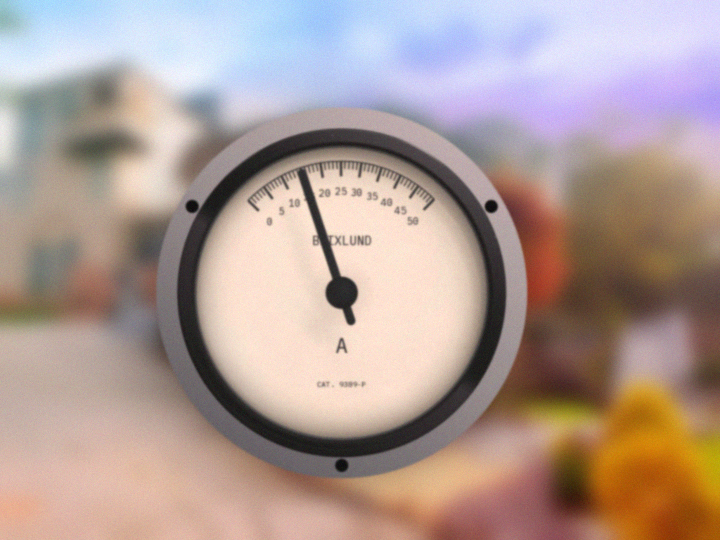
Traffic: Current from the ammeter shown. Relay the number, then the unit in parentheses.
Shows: 15 (A)
